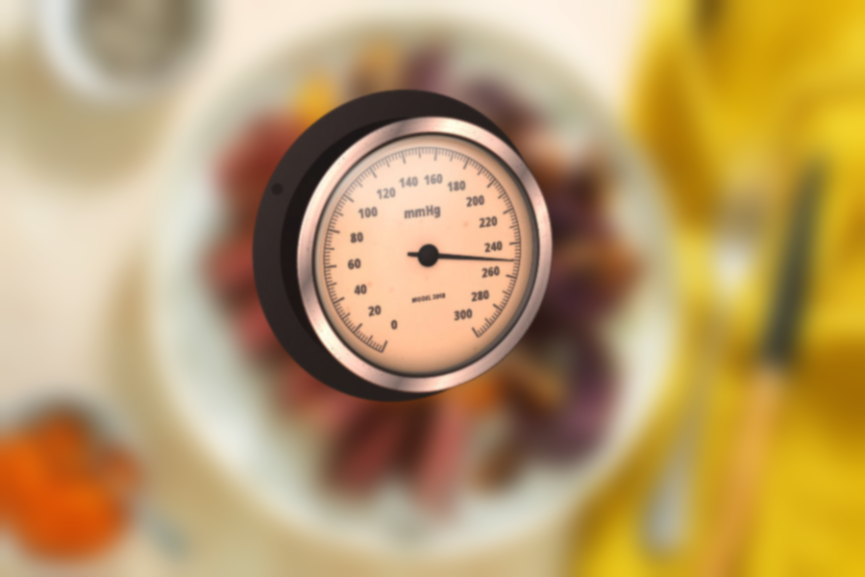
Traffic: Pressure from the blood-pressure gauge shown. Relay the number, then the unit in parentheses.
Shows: 250 (mmHg)
